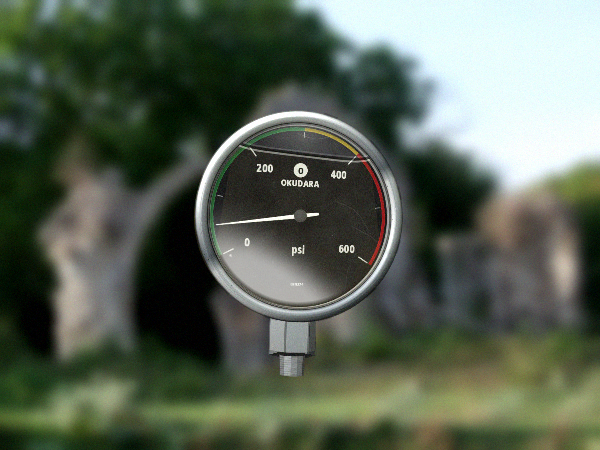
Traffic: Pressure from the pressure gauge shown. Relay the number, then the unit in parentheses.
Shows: 50 (psi)
